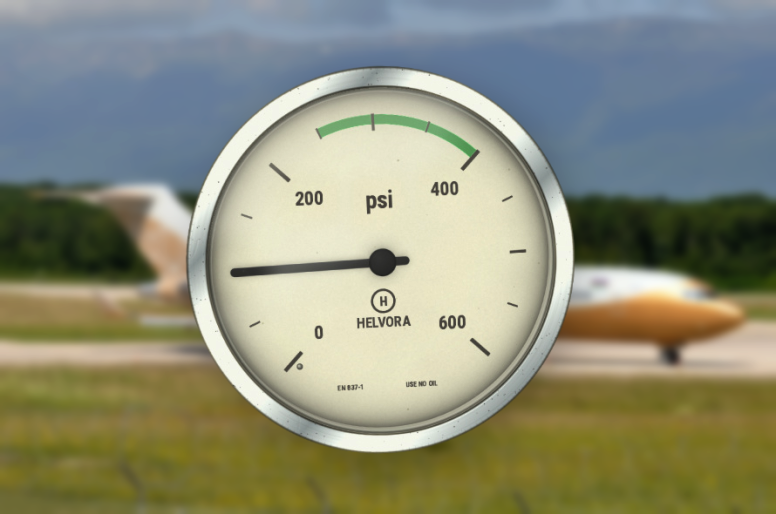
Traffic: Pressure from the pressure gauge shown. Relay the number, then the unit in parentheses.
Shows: 100 (psi)
